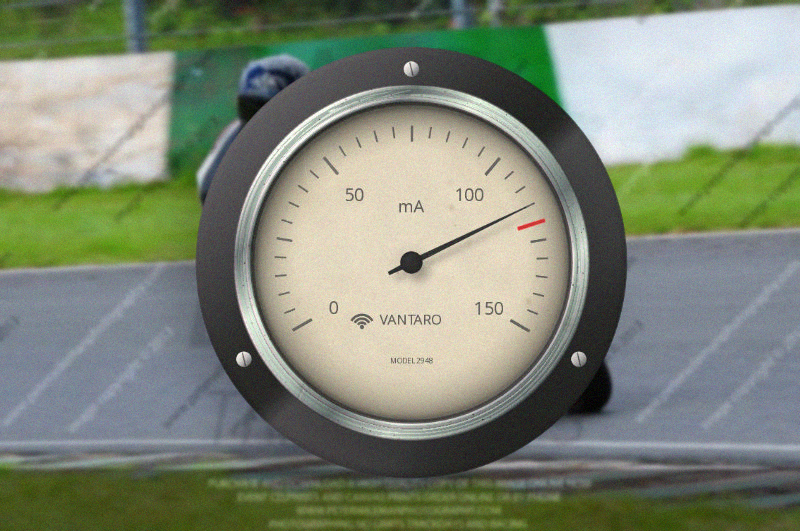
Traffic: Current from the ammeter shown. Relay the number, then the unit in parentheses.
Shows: 115 (mA)
